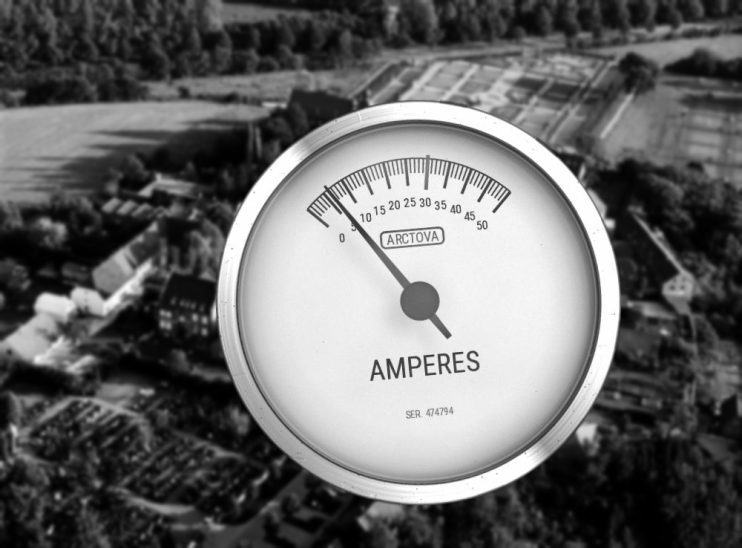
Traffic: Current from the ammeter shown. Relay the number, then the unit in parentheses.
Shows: 6 (A)
